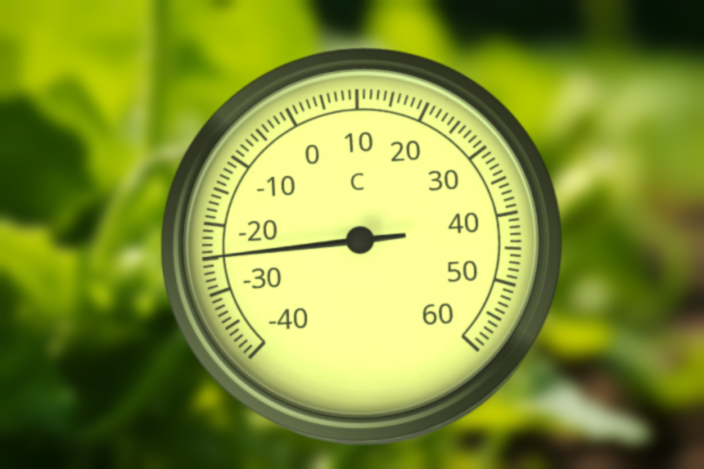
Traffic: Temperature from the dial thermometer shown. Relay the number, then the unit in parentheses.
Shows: -25 (°C)
